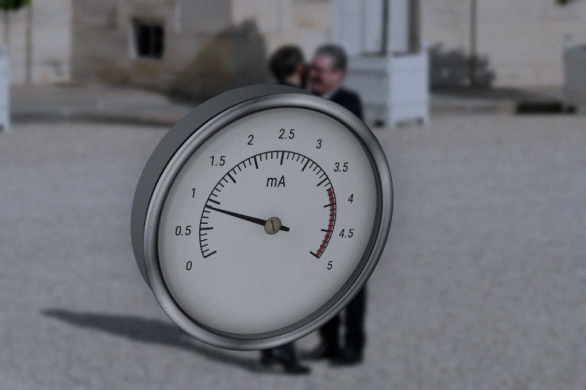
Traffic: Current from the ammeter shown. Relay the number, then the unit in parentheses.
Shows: 0.9 (mA)
